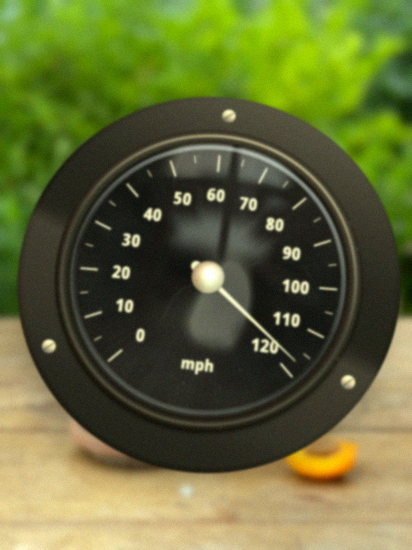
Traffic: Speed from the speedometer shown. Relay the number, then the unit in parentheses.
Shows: 117.5 (mph)
